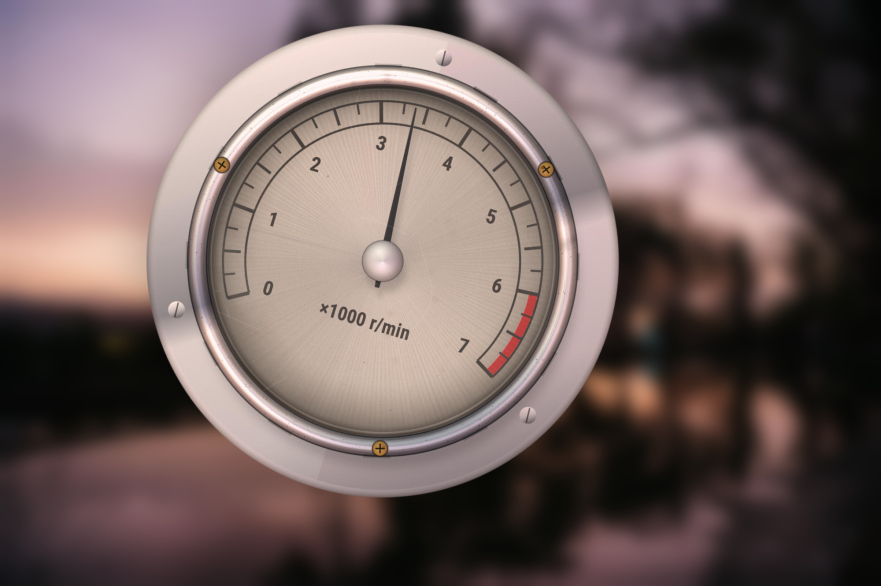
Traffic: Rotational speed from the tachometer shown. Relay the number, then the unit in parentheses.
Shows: 3375 (rpm)
